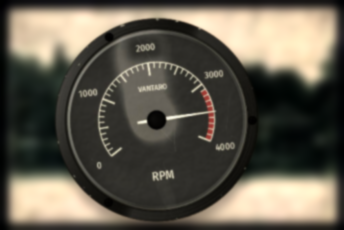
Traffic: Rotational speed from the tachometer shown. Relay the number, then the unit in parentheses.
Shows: 3500 (rpm)
